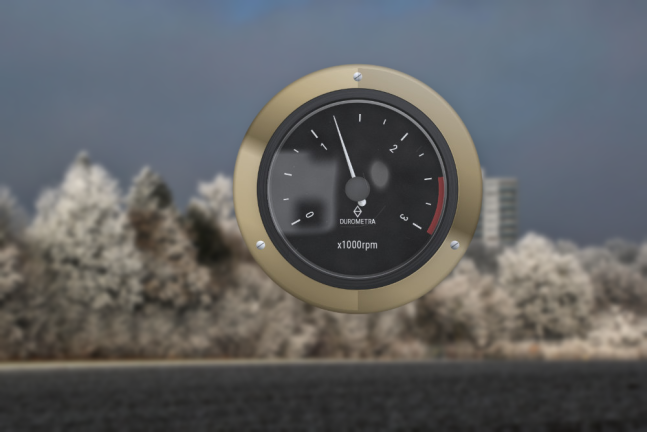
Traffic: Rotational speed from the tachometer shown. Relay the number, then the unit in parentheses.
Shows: 1250 (rpm)
